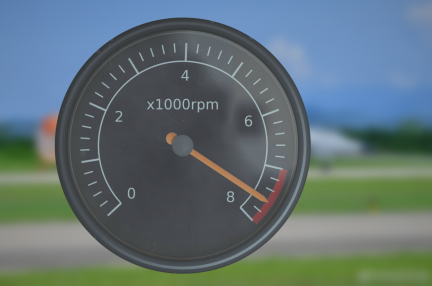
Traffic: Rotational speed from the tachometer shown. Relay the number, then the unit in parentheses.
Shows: 7600 (rpm)
